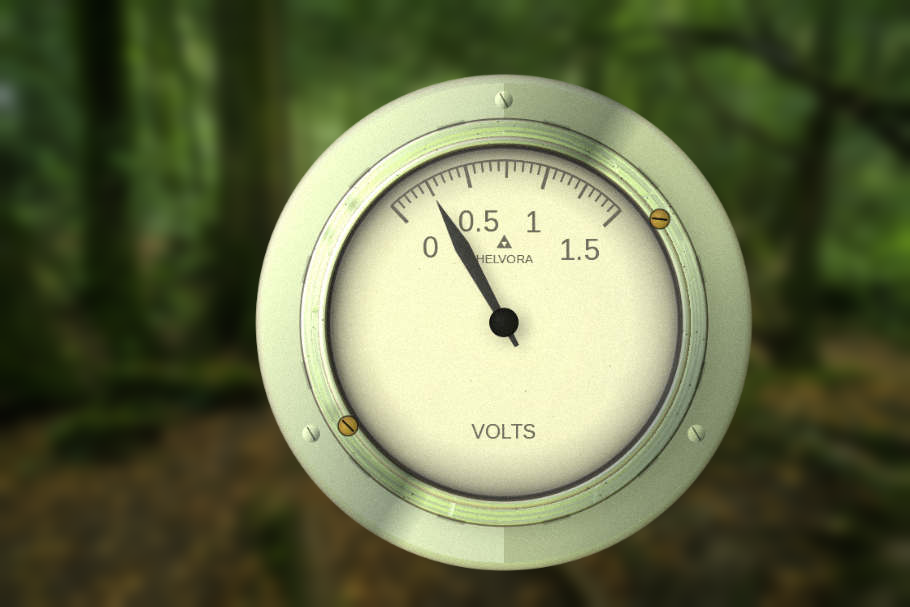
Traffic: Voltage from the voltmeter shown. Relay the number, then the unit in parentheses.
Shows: 0.25 (V)
